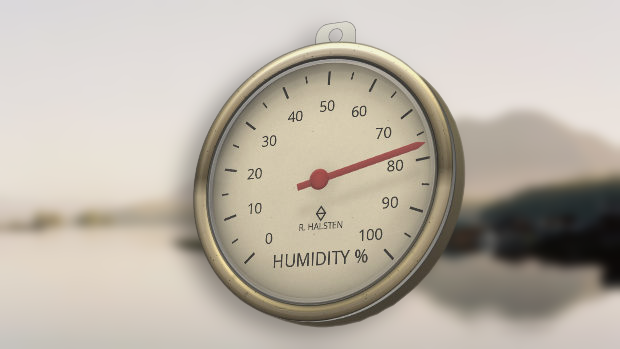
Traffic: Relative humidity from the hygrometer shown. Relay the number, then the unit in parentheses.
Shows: 77.5 (%)
